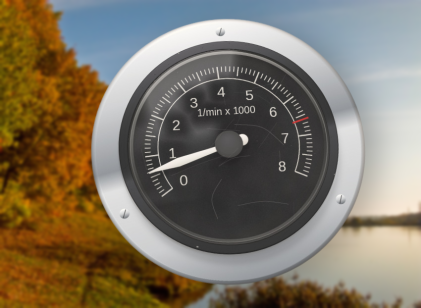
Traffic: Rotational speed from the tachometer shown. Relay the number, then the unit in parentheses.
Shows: 600 (rpm)
